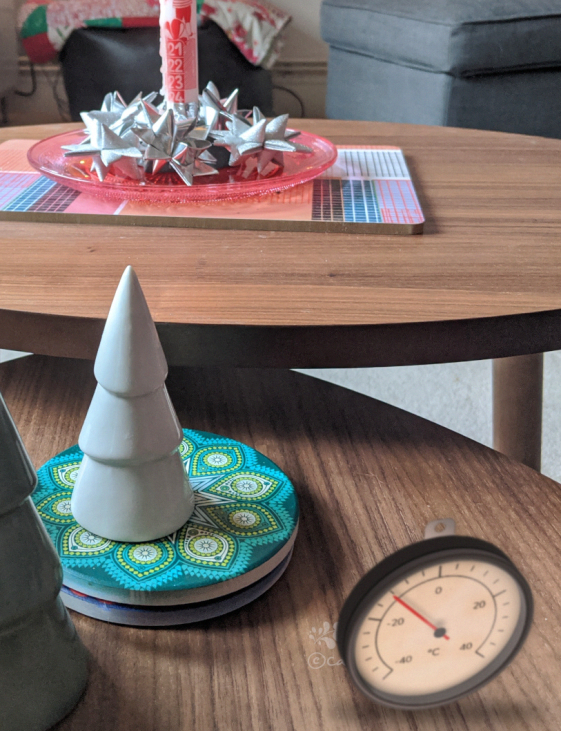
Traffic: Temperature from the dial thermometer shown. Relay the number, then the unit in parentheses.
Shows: -12 (°C)
